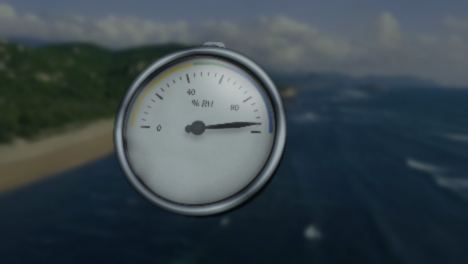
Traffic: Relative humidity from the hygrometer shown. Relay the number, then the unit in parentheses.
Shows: 96 (%)
